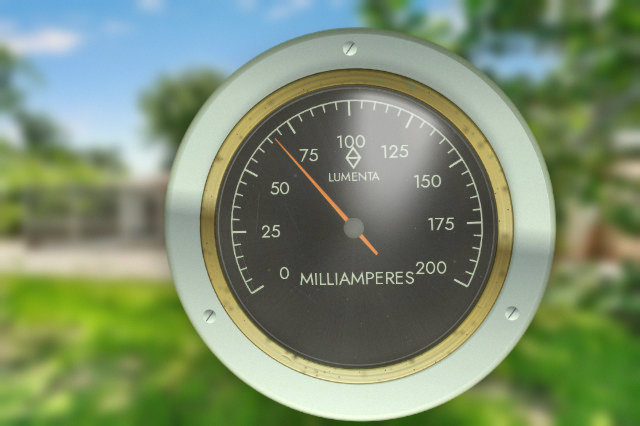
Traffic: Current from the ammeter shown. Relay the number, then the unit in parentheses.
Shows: 67.5 (mA)
